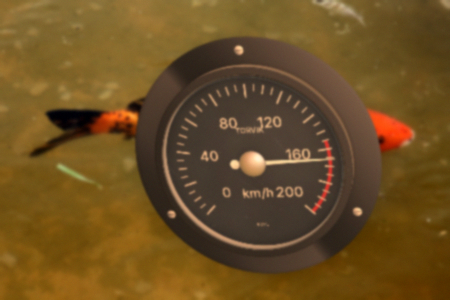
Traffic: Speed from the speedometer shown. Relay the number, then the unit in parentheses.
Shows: 165 (km/h)
